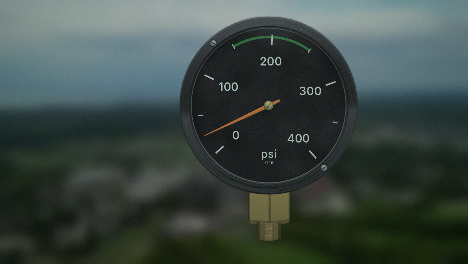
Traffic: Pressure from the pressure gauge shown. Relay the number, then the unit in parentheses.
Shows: 25 (psi)
